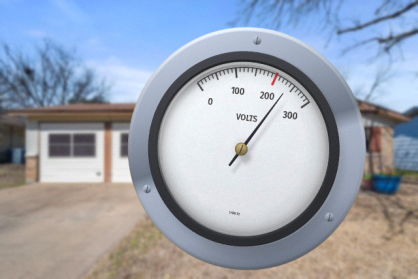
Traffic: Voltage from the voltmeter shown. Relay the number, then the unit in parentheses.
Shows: 240 (V)
